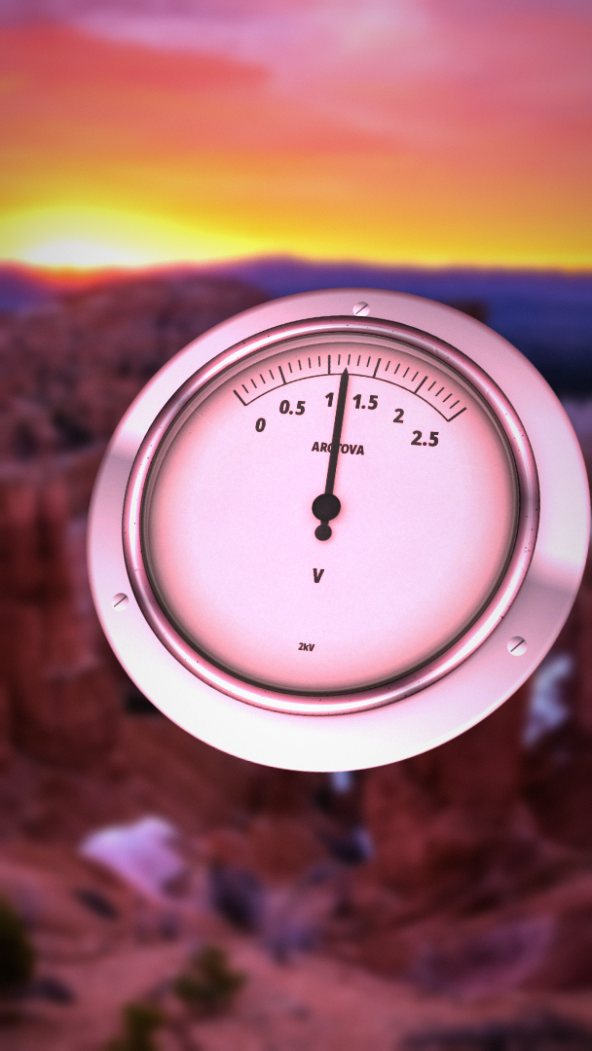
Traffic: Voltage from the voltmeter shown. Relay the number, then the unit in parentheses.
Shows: 1.2 (V)
